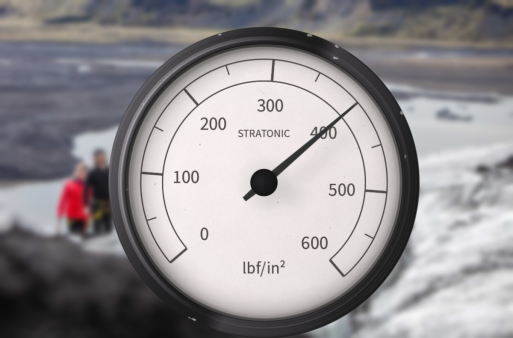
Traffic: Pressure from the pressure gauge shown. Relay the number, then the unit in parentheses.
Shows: 400 (psi)
